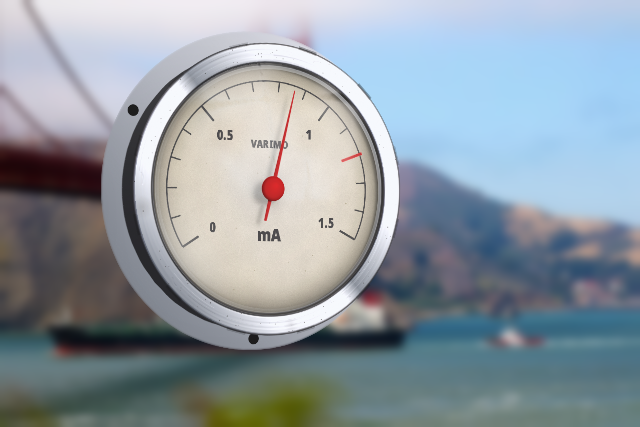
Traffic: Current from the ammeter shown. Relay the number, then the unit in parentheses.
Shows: 0.85 (mA)
